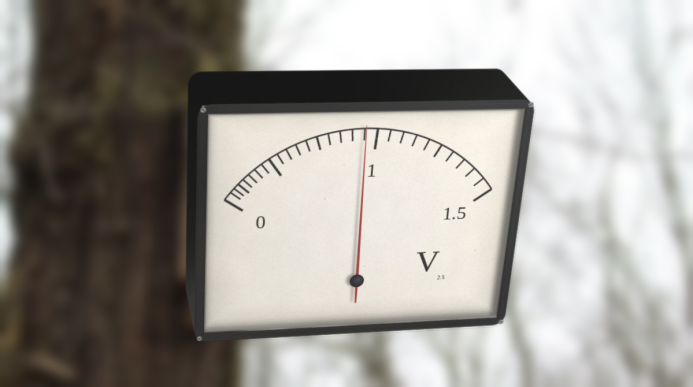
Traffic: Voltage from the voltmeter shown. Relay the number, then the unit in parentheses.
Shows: 0.95 (V)
